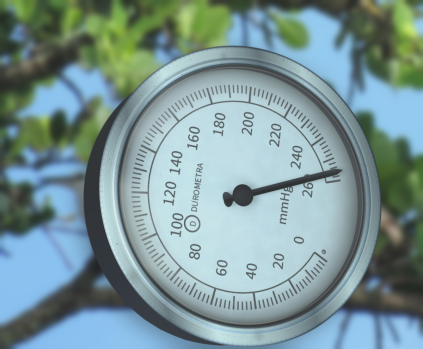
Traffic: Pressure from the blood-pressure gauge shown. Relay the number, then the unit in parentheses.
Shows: 256 (mmHg)
